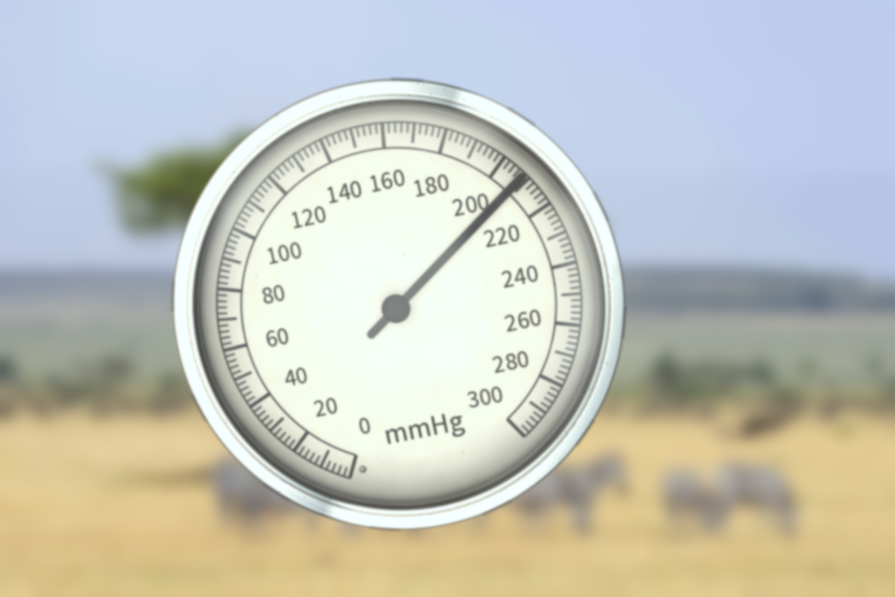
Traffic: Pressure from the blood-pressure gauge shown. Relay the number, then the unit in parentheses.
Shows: 208 (mmHg)
